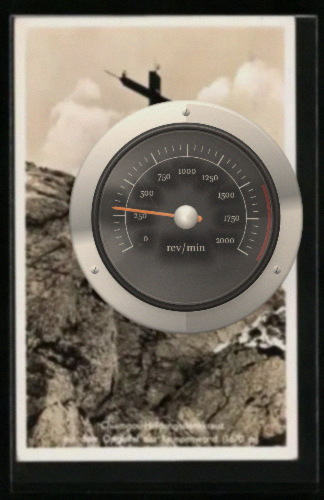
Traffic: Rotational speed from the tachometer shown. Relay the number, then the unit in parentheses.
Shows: 300 (rpm)
